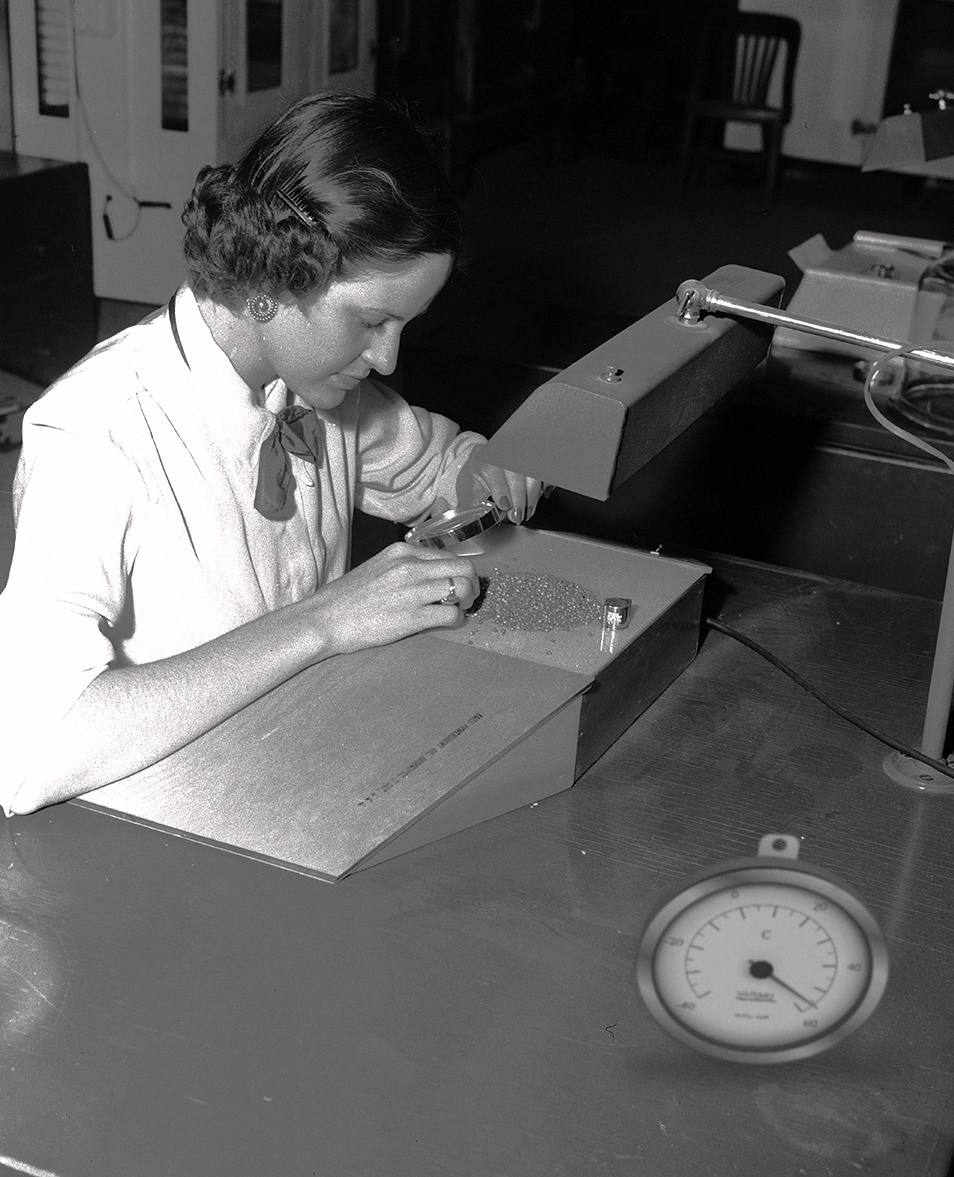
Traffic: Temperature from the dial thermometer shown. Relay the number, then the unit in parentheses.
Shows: 55 (°C)
